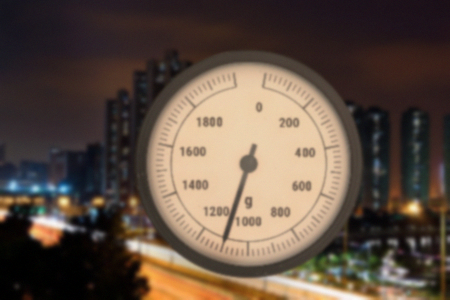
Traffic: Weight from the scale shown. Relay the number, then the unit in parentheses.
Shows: 1100 (g)
